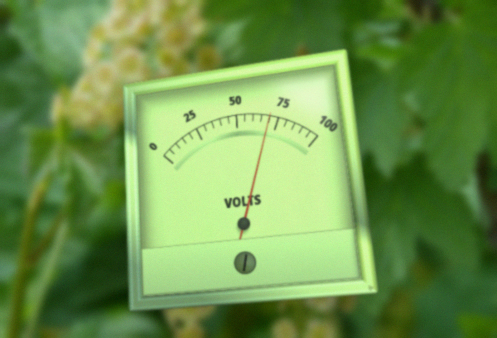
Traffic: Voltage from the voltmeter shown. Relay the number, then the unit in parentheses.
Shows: 70 (V)
